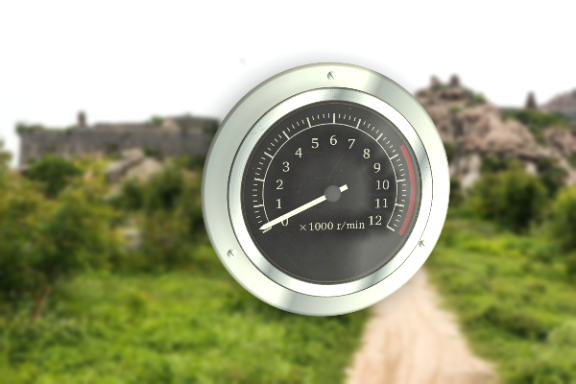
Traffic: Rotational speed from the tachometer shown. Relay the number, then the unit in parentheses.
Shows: 200 (rpm)
